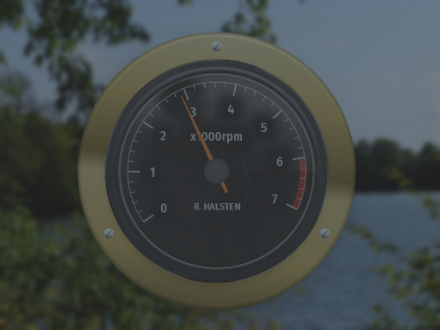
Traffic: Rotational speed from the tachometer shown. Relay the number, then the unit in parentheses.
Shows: 2900 (rpm)
